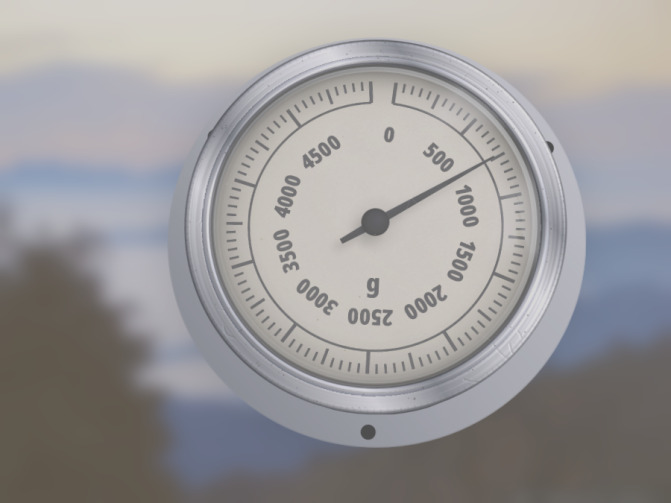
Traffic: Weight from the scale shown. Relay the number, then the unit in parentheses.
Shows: 750 (g)
